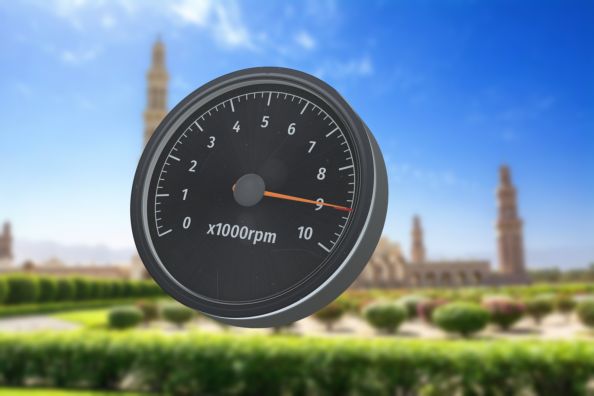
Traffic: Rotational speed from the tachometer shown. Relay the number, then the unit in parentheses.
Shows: 9000 (rpm)
